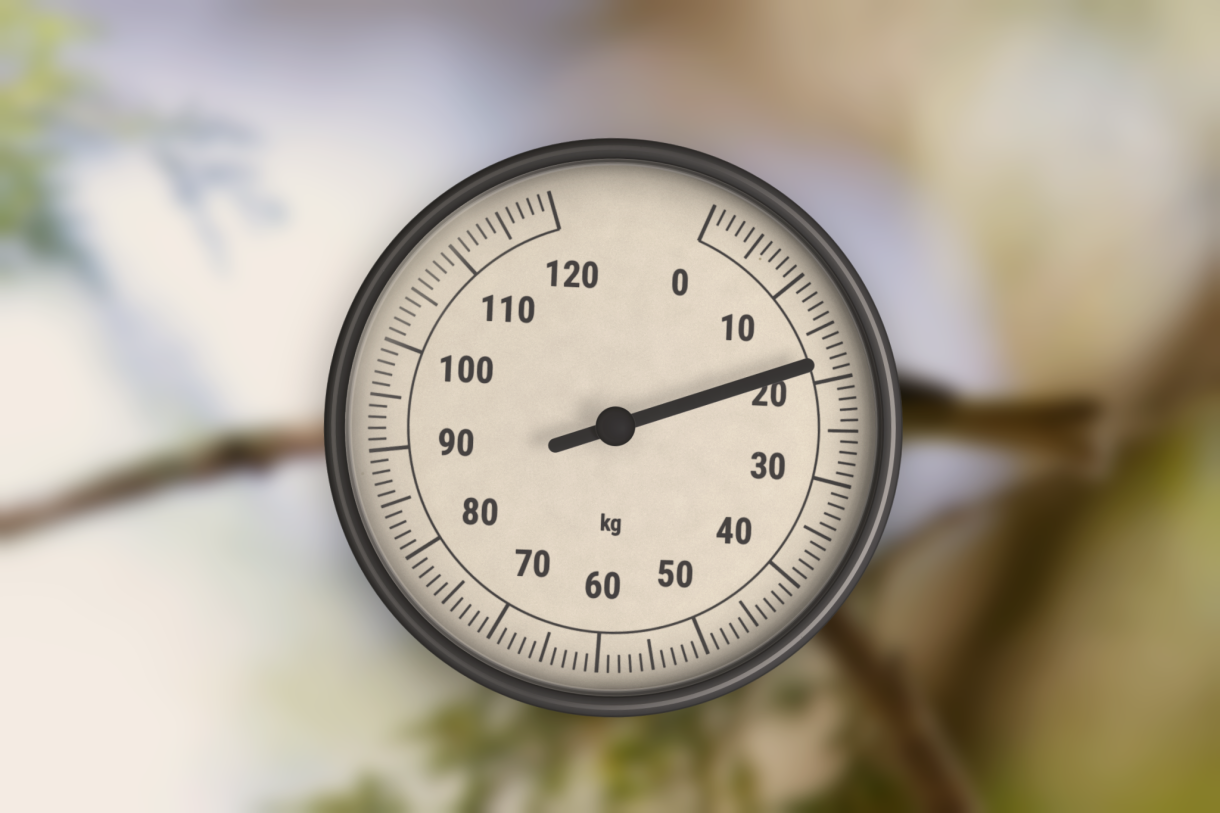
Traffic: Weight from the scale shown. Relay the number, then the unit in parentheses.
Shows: 18 (kg)
